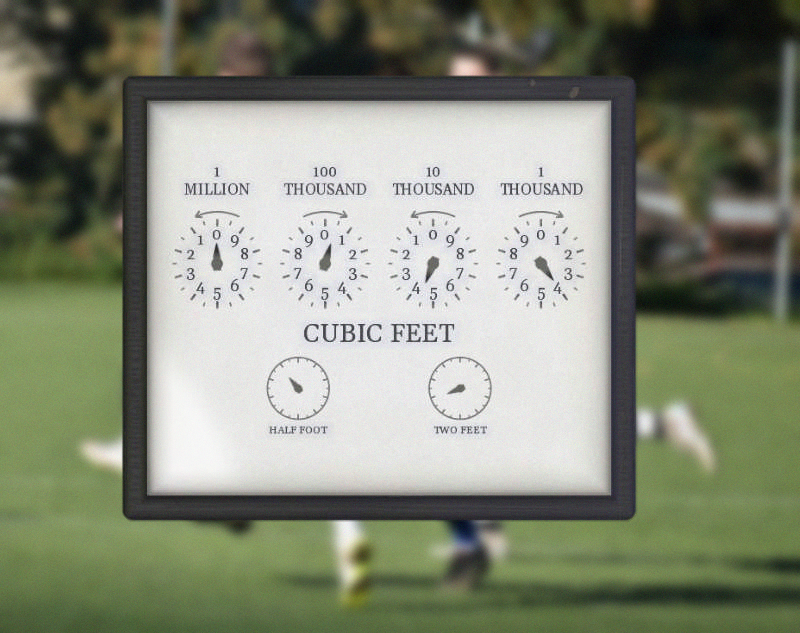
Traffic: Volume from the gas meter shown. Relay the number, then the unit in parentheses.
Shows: 4400 (ft³)
